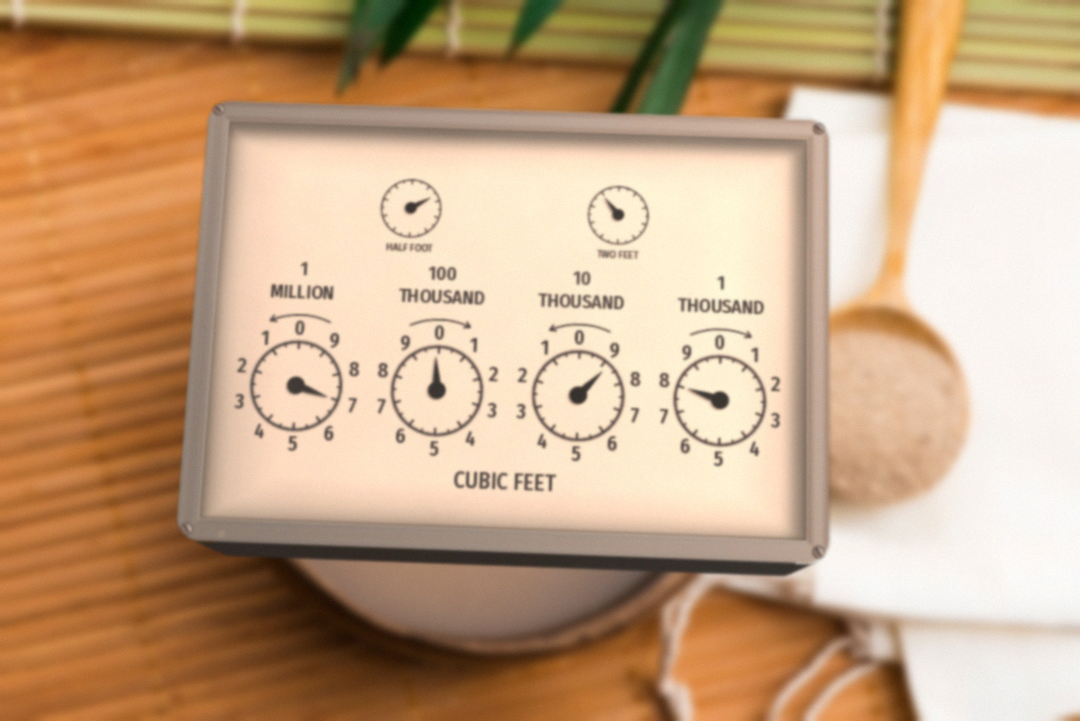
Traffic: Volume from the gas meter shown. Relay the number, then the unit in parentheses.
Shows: 698800 (ft³)
